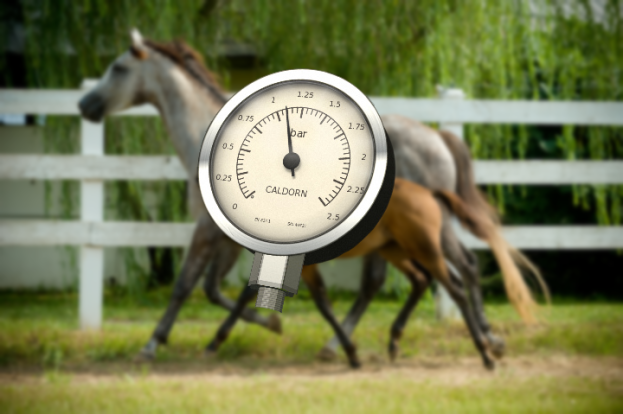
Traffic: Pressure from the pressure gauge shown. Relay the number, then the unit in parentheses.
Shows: 1.1 (bar)
